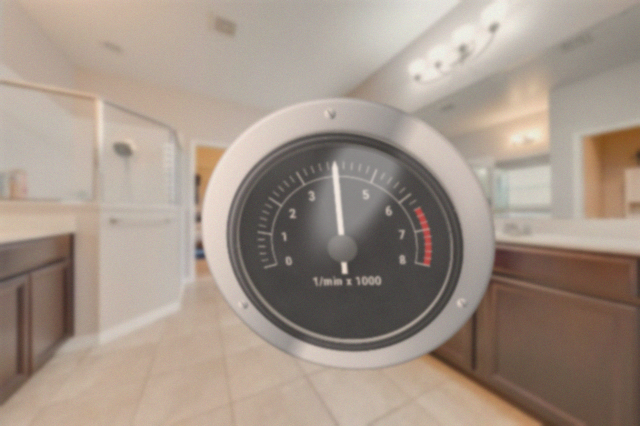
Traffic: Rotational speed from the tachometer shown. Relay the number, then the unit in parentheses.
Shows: 4000 (rpm)
